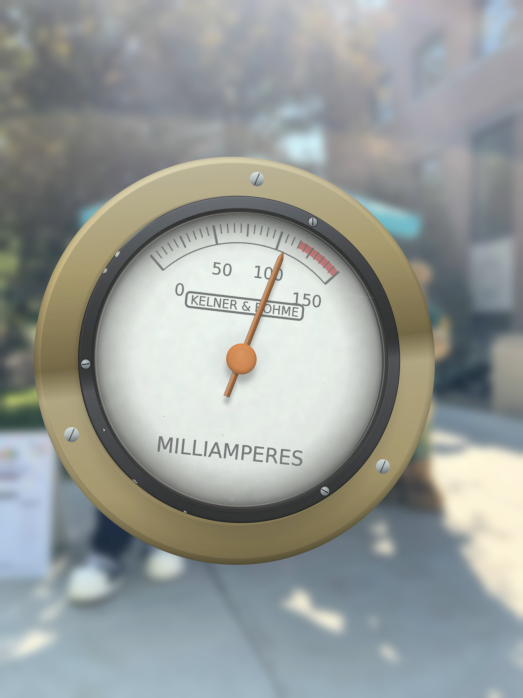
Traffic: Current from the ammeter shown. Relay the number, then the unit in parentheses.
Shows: 105 (mA)
